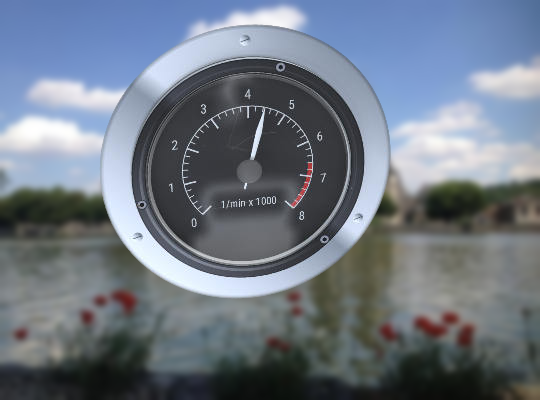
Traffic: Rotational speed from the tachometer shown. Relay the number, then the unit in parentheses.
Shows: 4400 (rpm)
